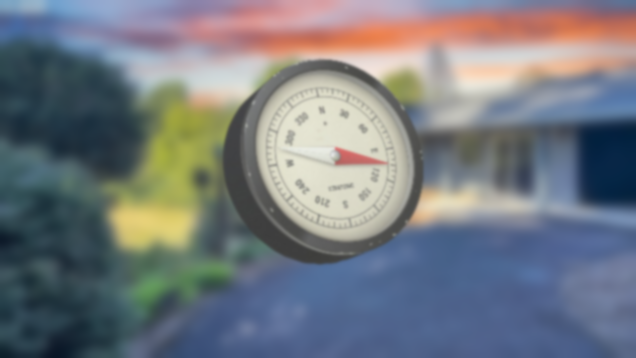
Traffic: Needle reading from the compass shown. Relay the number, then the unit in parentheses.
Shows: 105 (°)
